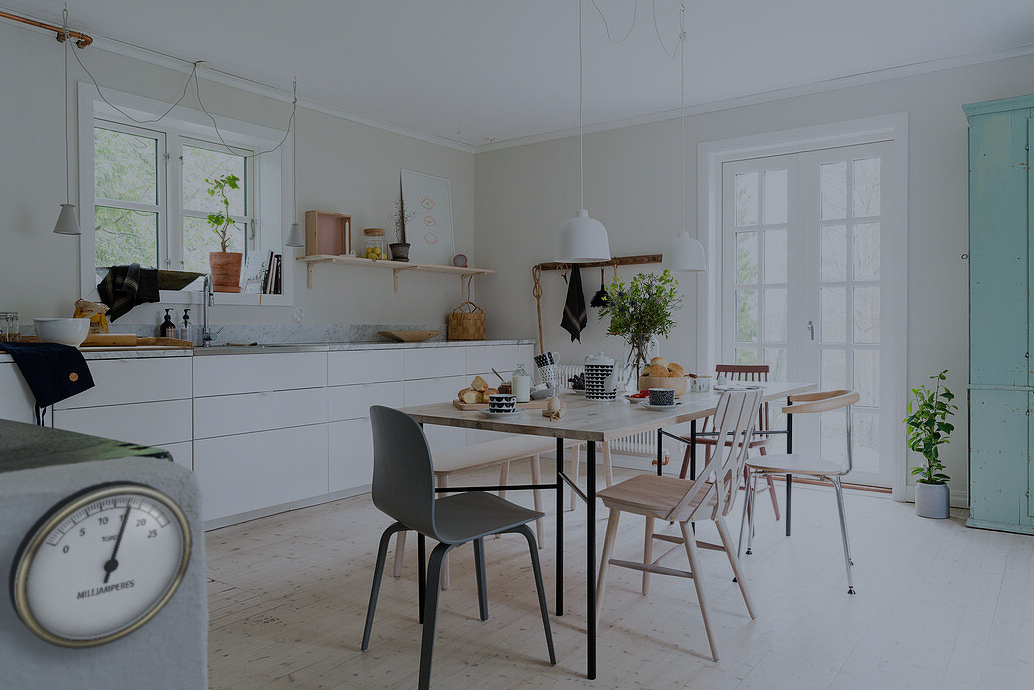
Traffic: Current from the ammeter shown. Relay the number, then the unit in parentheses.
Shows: 15 (mA)
